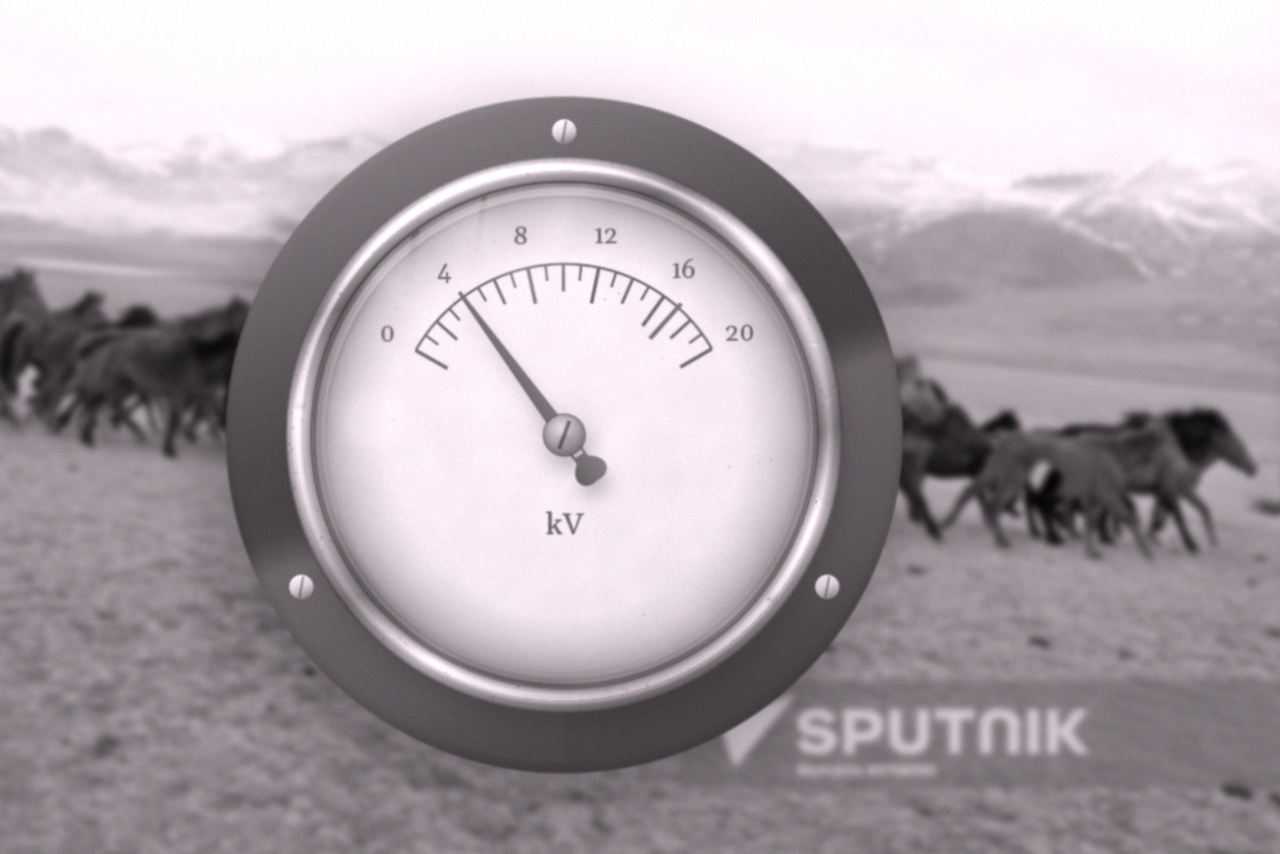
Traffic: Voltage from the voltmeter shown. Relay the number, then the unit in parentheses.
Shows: 4 (kV)
